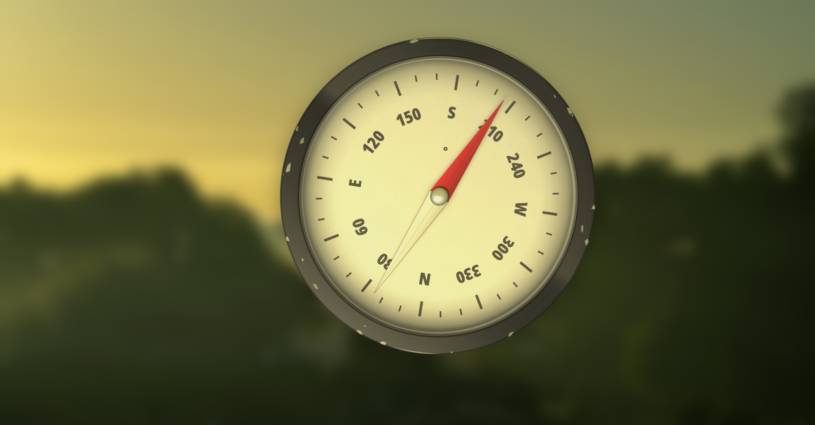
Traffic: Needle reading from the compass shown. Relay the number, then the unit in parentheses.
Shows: 205 (°)
